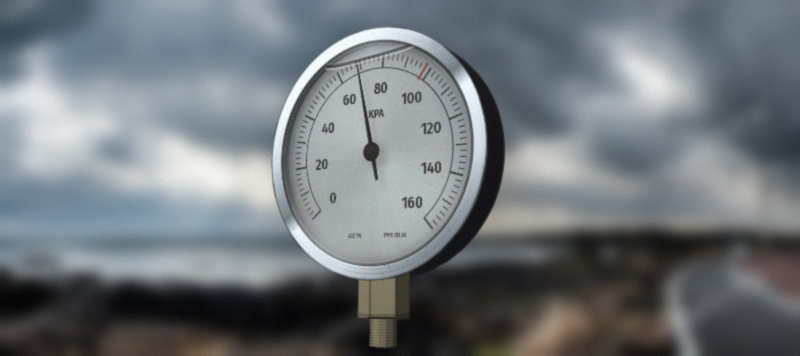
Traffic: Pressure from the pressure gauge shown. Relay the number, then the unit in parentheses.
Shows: 70 (kPa)
